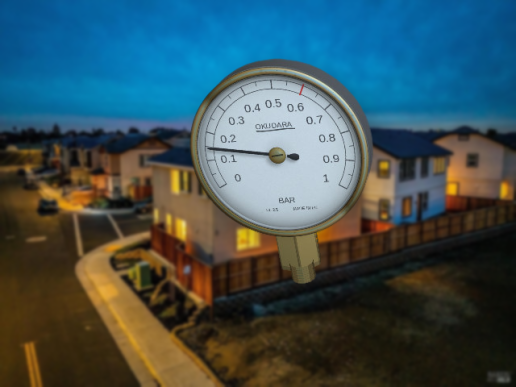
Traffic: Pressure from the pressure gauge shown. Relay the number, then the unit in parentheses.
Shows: 0.15 (bar)
